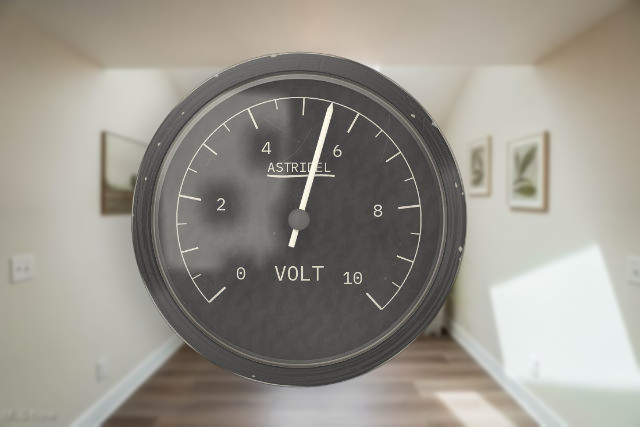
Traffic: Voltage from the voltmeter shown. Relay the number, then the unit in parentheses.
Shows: 5.5 (V)
